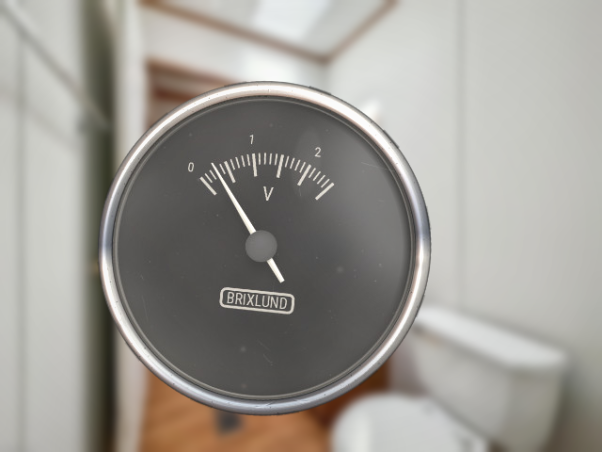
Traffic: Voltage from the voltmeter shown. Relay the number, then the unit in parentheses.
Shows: 0.3 (V)
